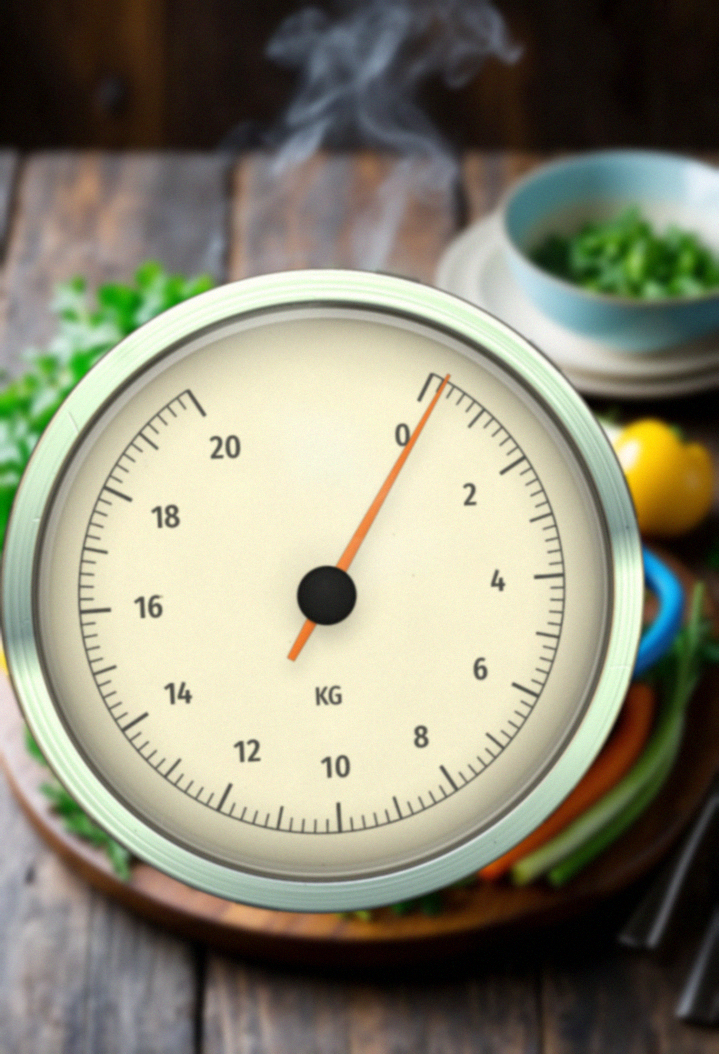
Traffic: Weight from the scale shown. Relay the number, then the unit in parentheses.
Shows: 0.2 (kg)
